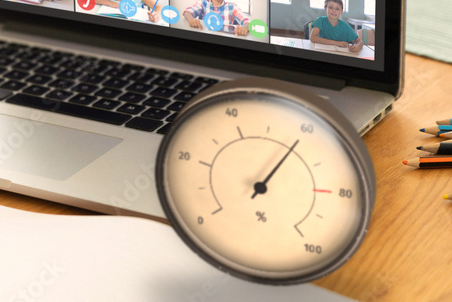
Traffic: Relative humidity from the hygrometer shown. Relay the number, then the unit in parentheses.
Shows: 60 (%)
